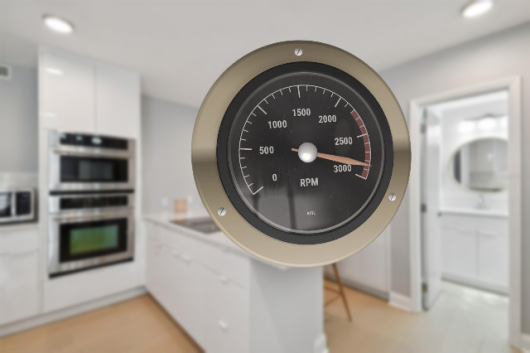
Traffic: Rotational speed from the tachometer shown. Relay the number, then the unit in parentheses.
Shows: 2850 (rpm)
